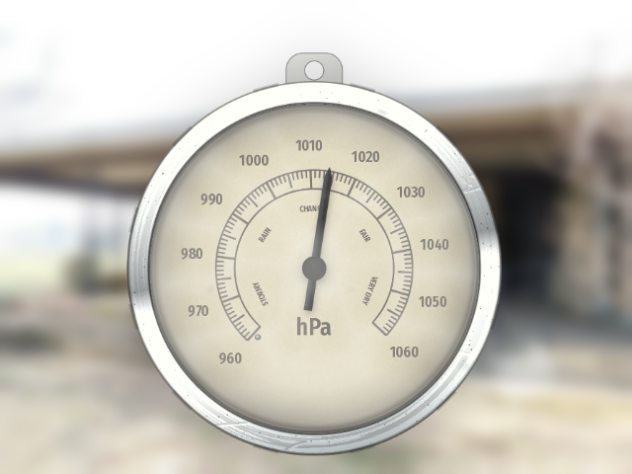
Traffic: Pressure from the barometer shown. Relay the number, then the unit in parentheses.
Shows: 1014 (hPa)
